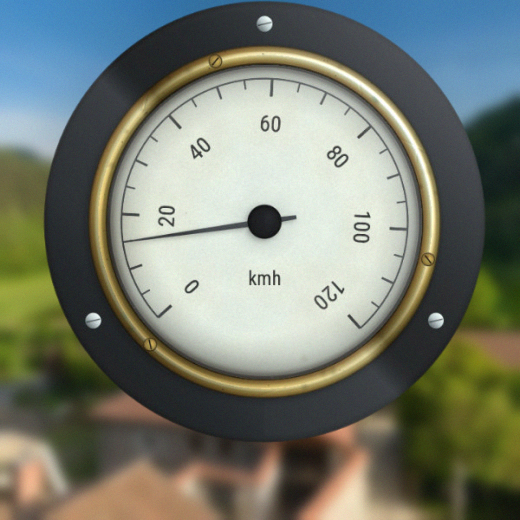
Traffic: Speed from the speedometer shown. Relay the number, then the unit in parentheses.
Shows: 15 (km/h)
